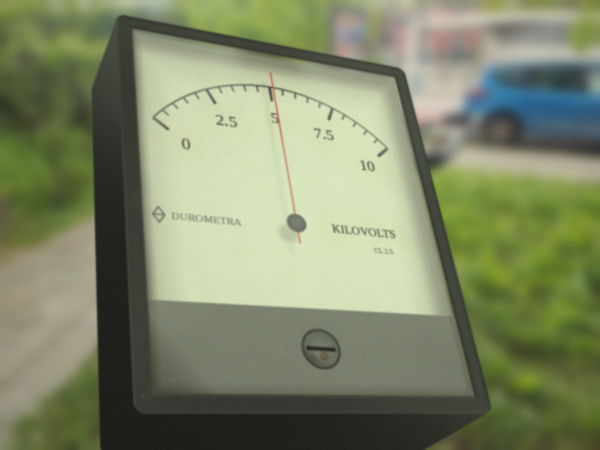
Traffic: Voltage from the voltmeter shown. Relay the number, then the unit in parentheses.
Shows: 5 (kV)
